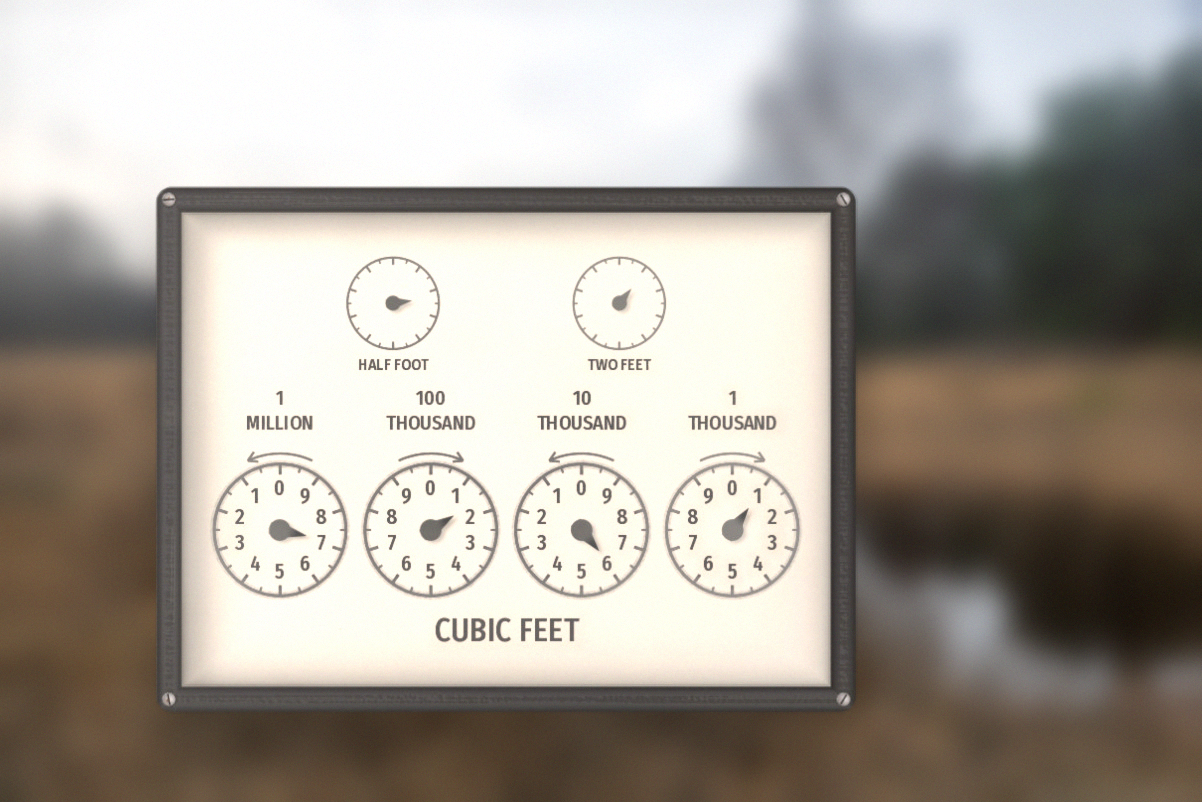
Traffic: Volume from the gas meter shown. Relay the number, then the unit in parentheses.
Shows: 716100 (ft³)
